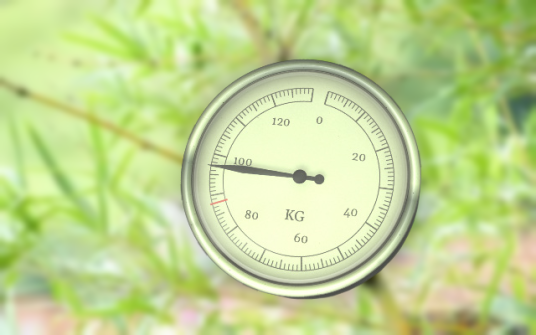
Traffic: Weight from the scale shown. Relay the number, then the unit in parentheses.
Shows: 97 (kg)
